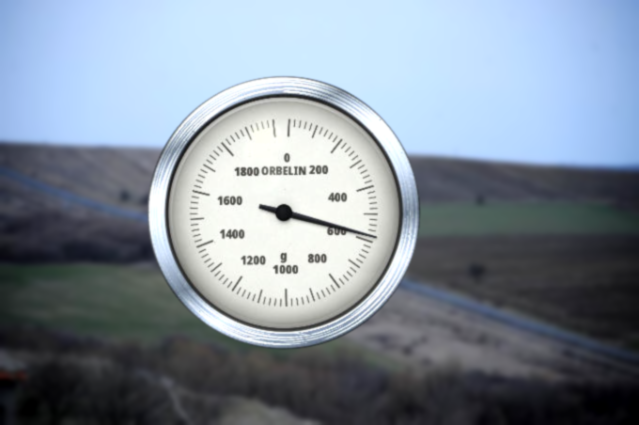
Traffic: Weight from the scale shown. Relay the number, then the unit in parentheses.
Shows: 580 (g)
